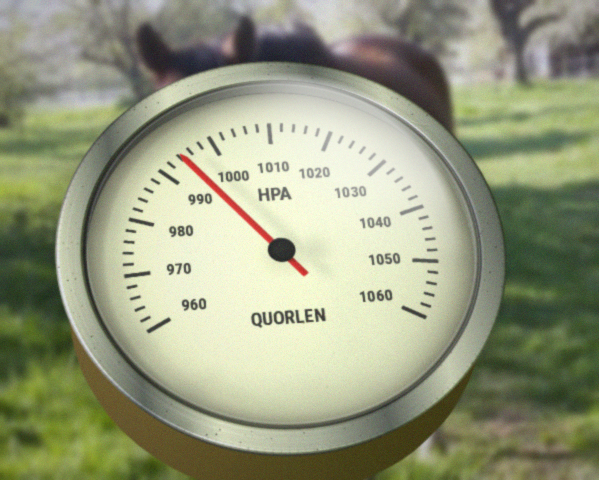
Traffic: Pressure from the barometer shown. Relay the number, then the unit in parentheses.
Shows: 994 (hPa)
